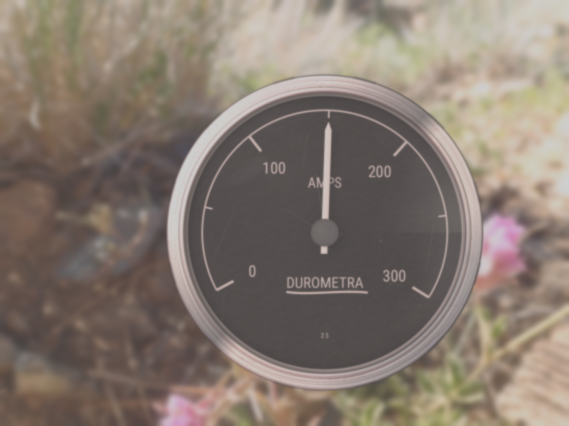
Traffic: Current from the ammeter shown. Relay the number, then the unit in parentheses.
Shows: 150 (A)
